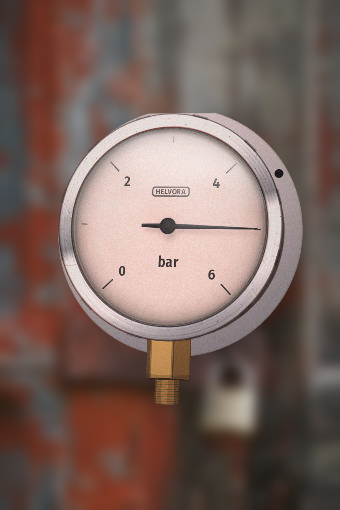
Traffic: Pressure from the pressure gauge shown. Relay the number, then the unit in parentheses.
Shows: 5 (bar)
